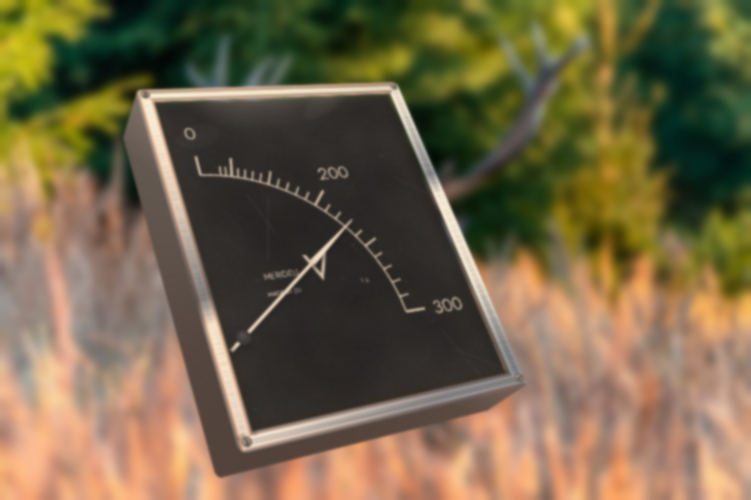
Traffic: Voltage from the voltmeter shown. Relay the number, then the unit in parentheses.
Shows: 230 (V)
